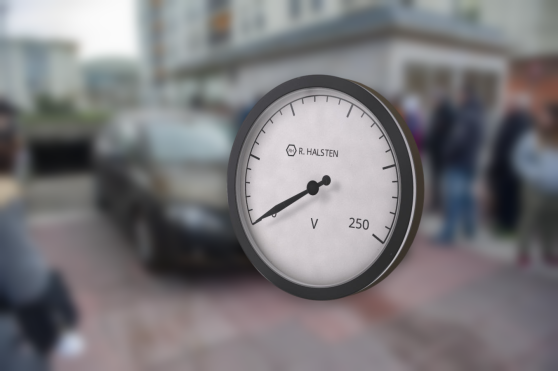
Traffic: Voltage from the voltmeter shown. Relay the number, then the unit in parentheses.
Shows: 0 (V)
